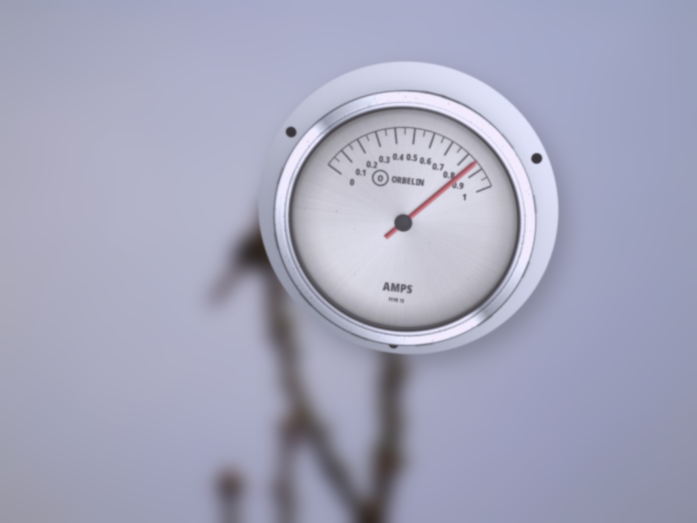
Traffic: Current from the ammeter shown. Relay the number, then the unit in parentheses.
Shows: 0.85 (A)
